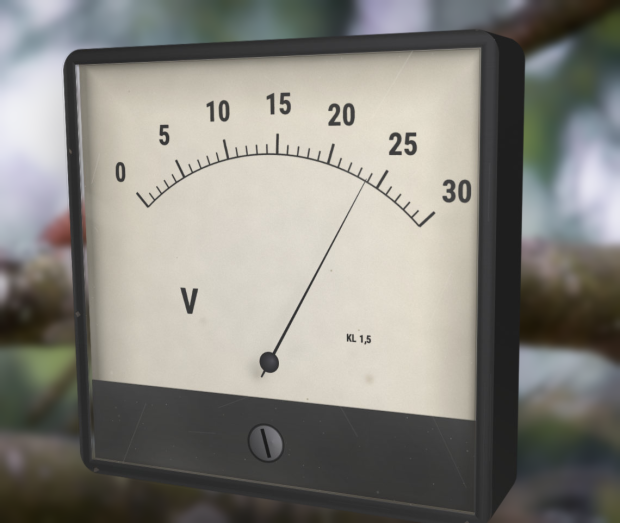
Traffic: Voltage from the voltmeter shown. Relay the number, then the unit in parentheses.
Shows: 24 (V)
